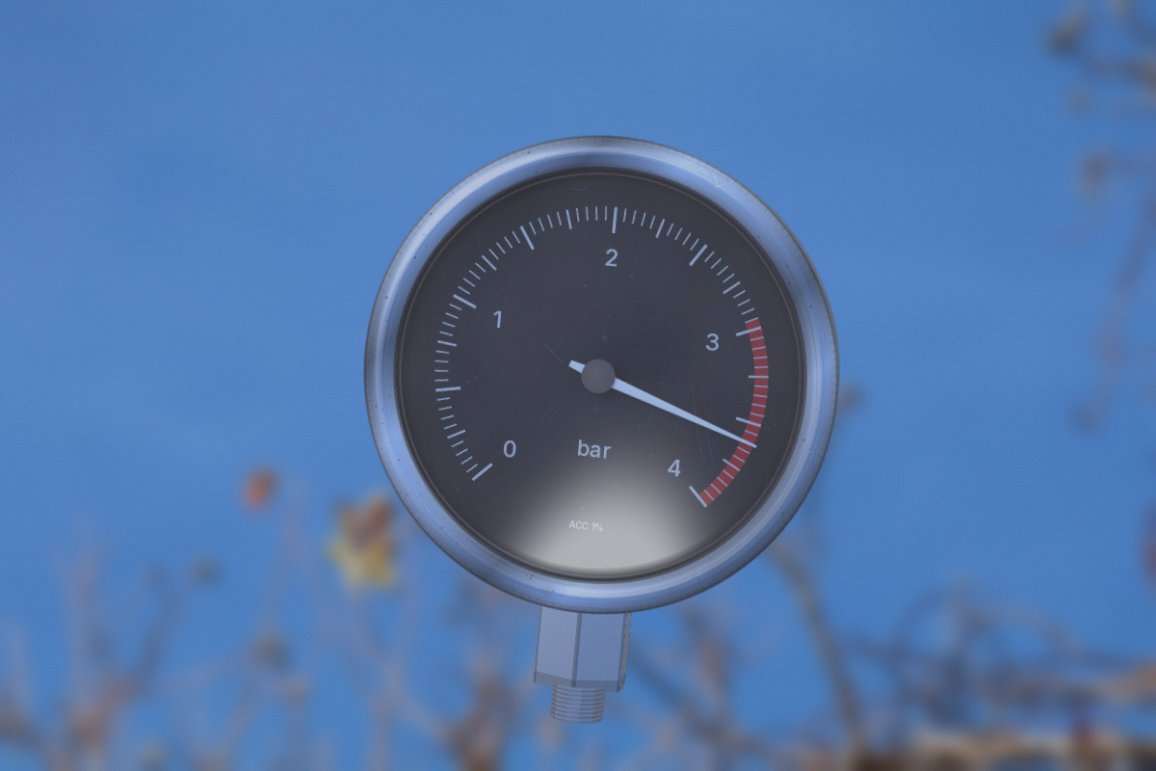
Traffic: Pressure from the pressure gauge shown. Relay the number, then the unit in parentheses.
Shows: 3.6 (bar)
